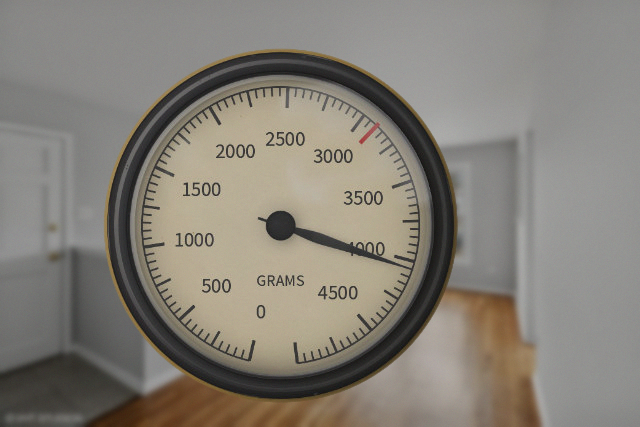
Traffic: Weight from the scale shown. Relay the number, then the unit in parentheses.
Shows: 4050 (g)
